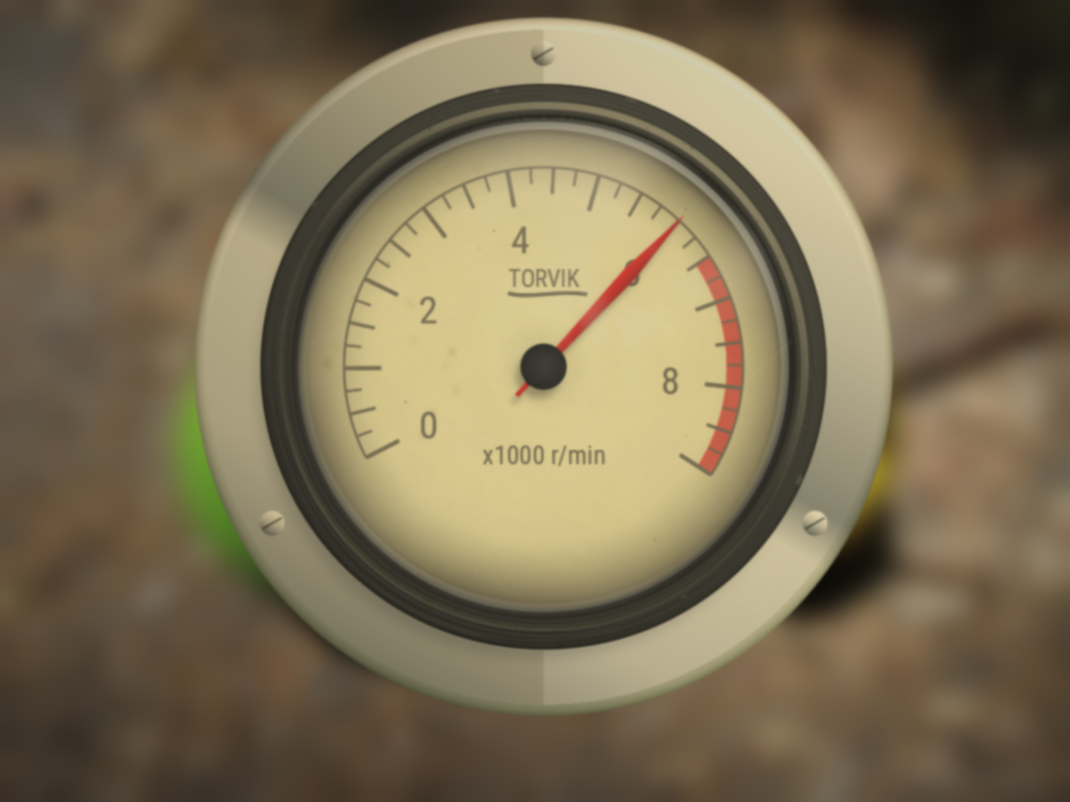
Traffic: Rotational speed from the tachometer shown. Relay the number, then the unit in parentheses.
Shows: 6000 (rpm)
